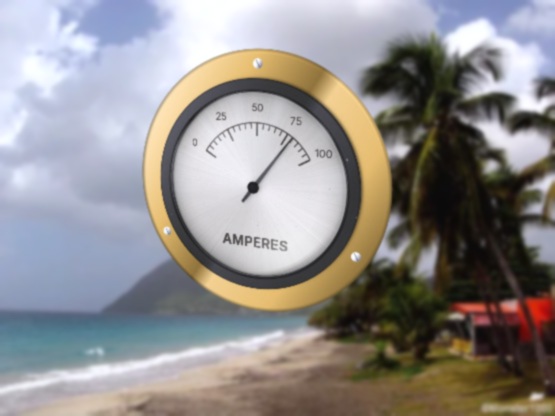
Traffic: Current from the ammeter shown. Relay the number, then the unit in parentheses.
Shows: 80 (A)
